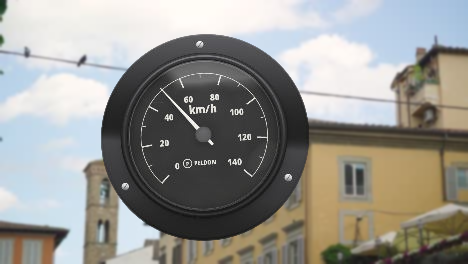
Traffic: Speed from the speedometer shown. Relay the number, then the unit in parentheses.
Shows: 50 (km/h)
